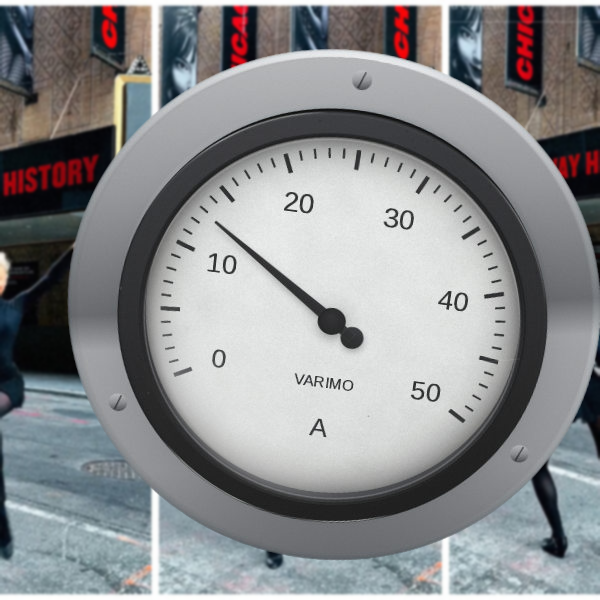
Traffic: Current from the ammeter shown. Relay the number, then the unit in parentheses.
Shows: 13 (A)
